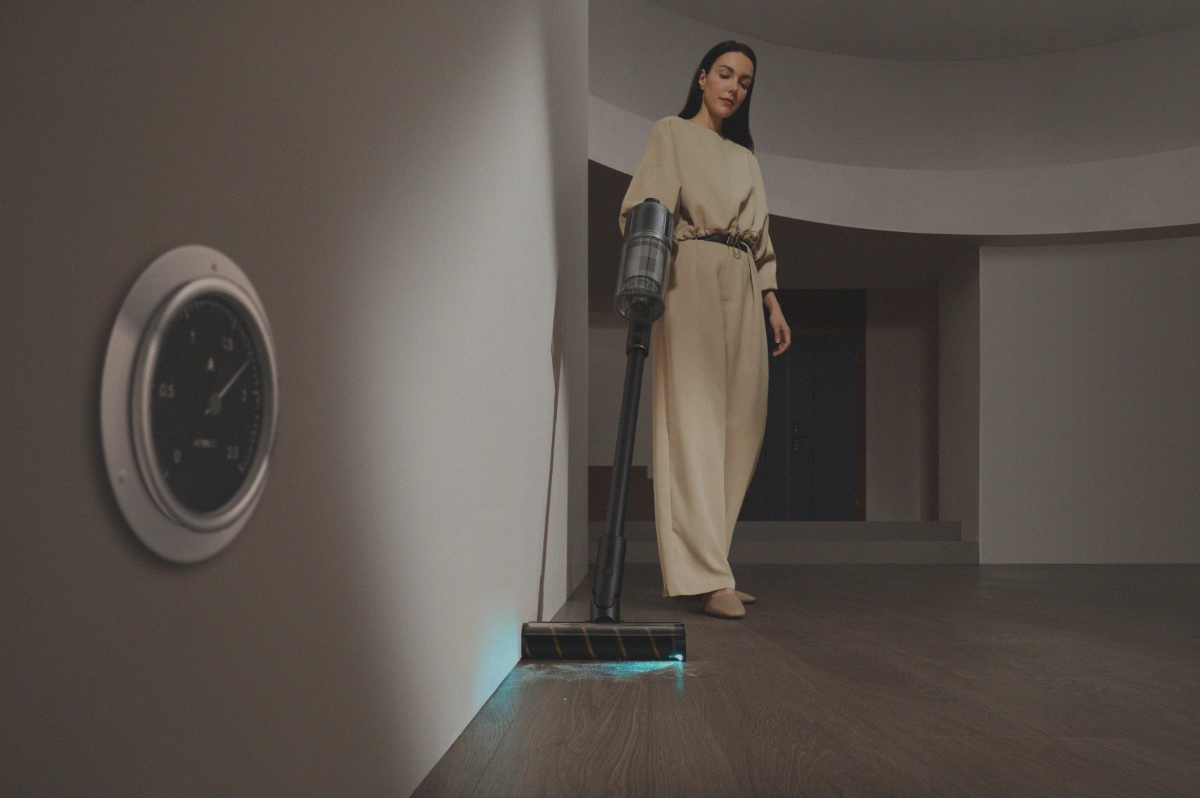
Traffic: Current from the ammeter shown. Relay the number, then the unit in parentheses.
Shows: 1.75 (A)
